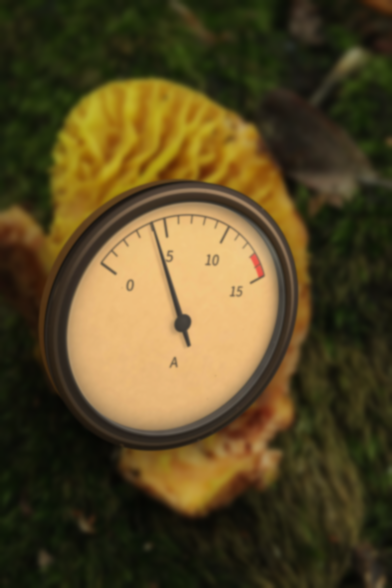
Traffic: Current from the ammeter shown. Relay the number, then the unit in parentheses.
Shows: 4 (A)
